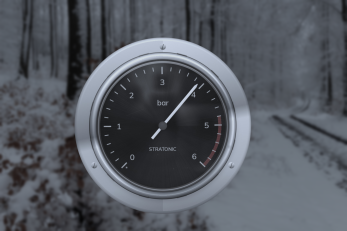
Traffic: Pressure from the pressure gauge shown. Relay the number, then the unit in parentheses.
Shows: 3.9 (bar)
